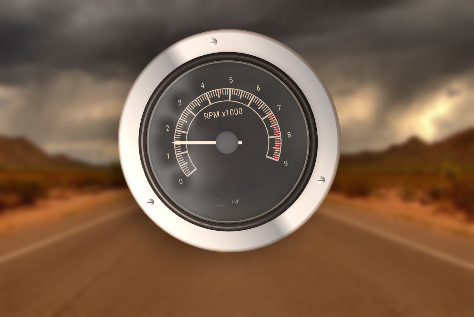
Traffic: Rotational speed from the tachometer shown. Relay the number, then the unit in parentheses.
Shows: 1500 (rpm)
